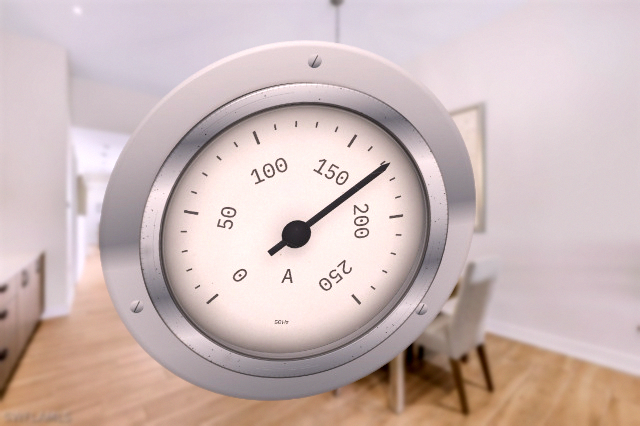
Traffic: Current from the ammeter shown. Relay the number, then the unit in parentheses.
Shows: 170 (A)
